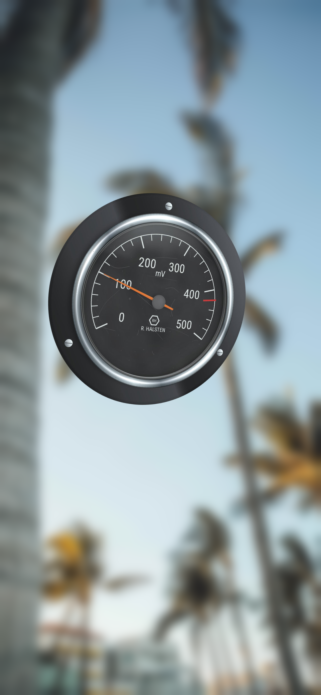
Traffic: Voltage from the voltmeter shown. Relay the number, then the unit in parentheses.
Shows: 100 (mV)
